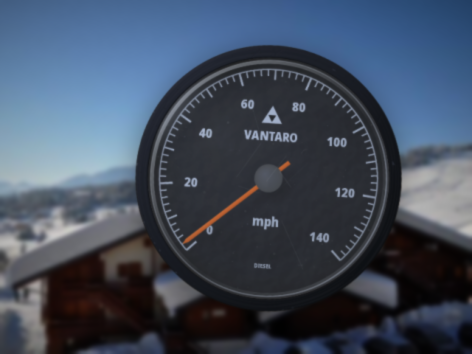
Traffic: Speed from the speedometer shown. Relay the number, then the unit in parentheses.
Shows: 2 (mph)
